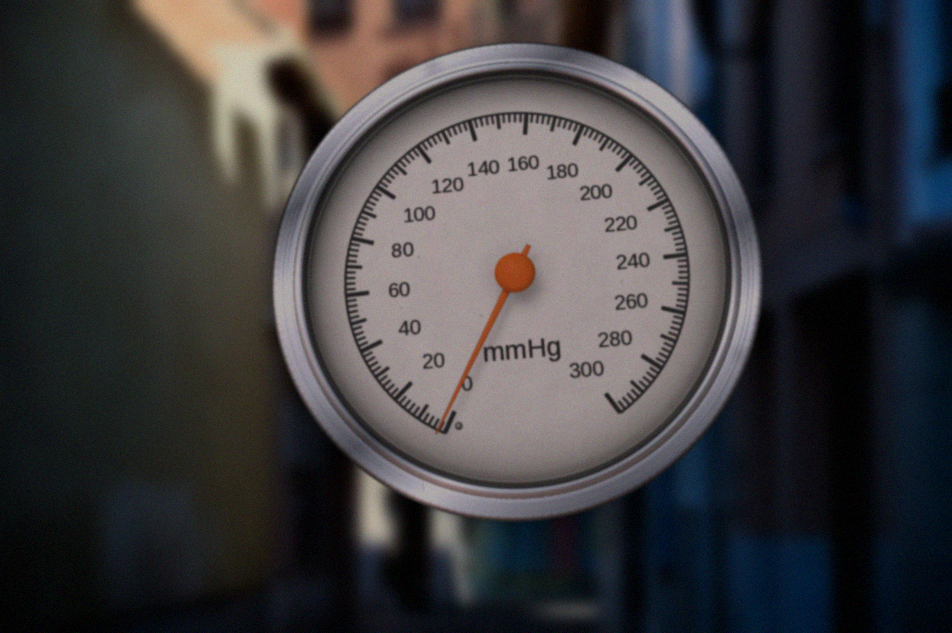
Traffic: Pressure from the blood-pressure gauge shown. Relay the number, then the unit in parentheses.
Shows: 2 (mmHg)
